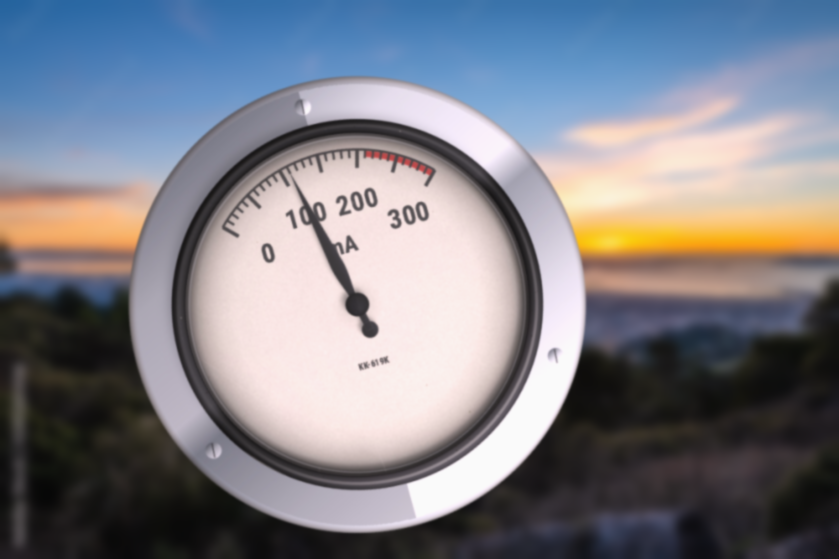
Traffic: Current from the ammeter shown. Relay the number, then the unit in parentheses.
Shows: 110 (mA)
